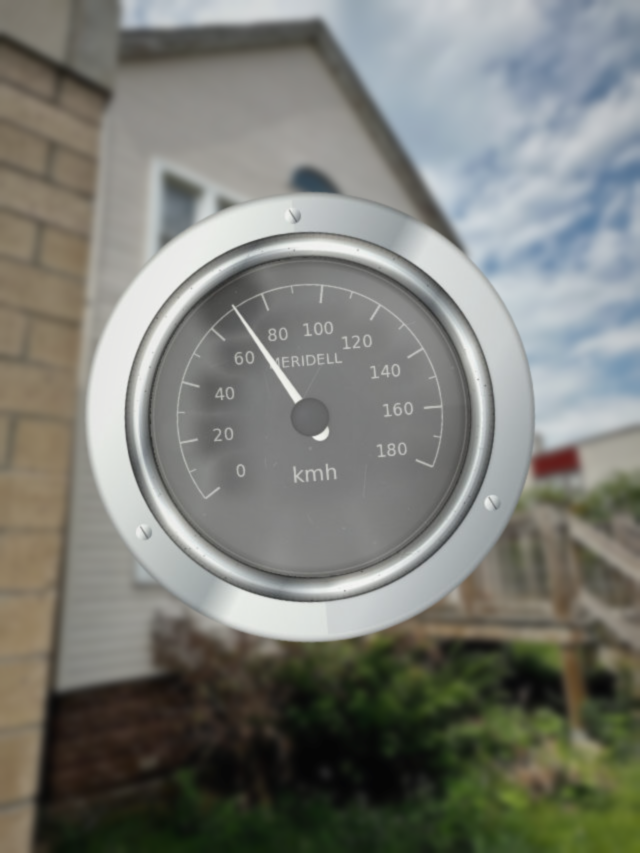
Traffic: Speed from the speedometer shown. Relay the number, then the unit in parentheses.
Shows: 70 (km/h)
